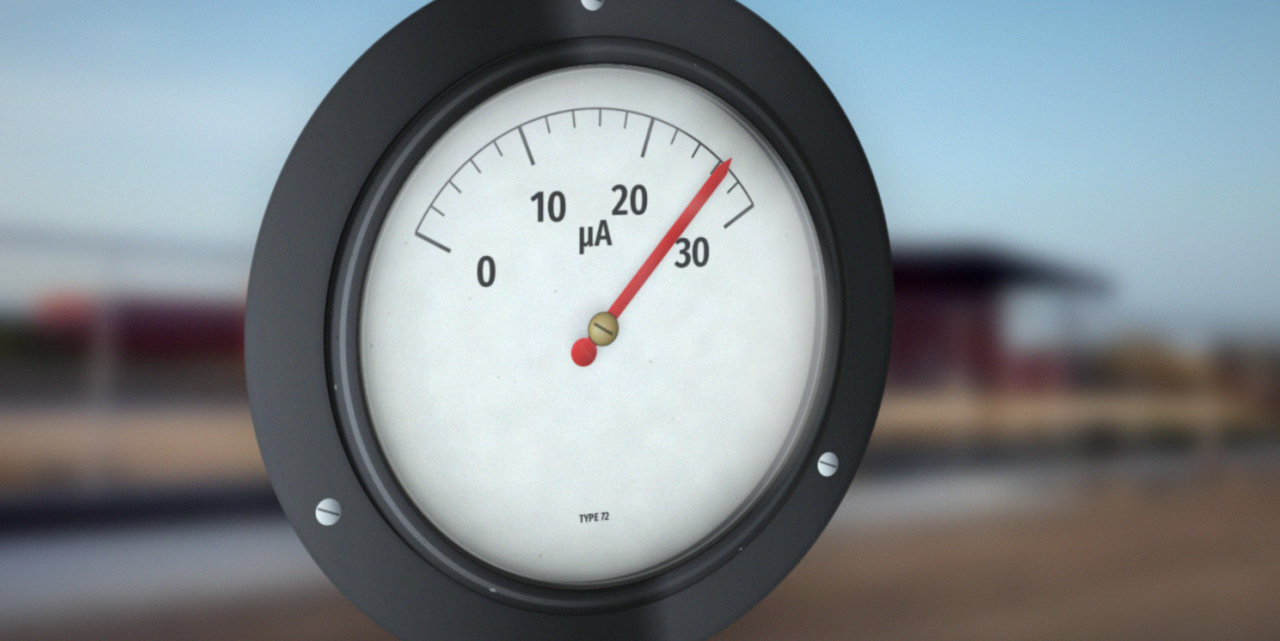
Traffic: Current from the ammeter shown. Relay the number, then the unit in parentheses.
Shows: 26 (µA)
